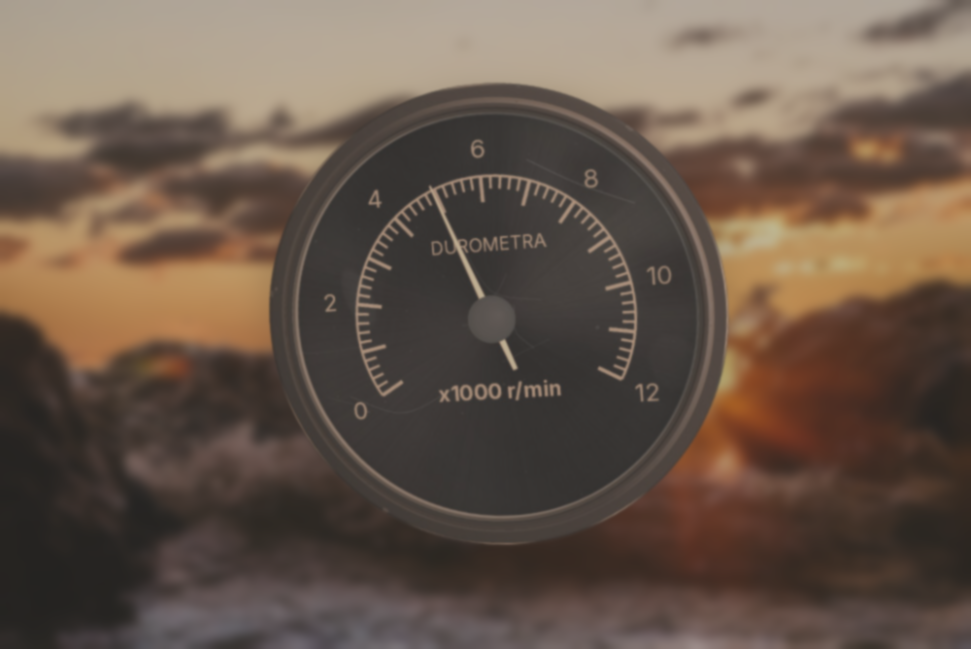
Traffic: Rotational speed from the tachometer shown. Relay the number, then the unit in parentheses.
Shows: 5000 (rpm)
